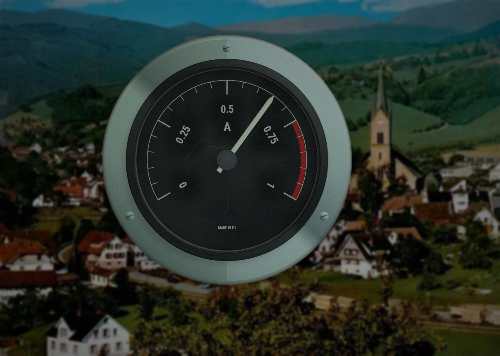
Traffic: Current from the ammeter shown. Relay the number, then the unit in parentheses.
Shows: 0.65 (A)
